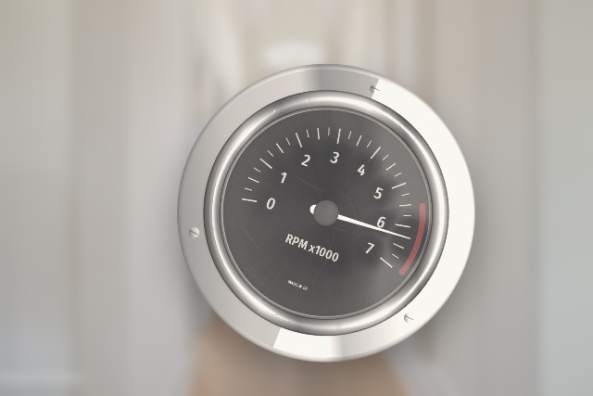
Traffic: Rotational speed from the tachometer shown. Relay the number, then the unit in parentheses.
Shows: 6250 (rpm)
